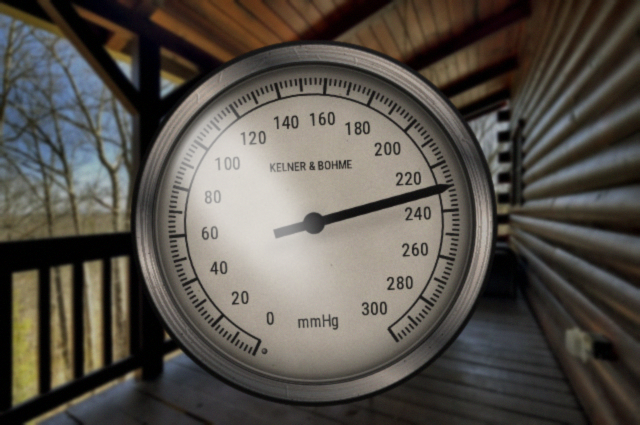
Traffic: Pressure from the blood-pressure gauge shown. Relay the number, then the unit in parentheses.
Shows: 230 (mmHg)
